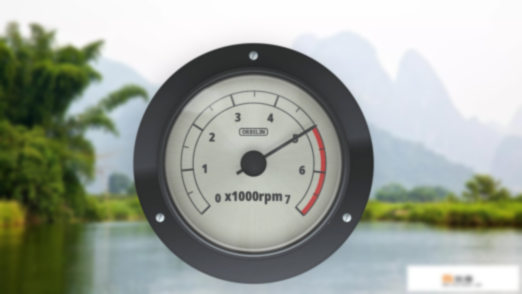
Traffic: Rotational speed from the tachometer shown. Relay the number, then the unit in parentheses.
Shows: 5000 (rpm)
